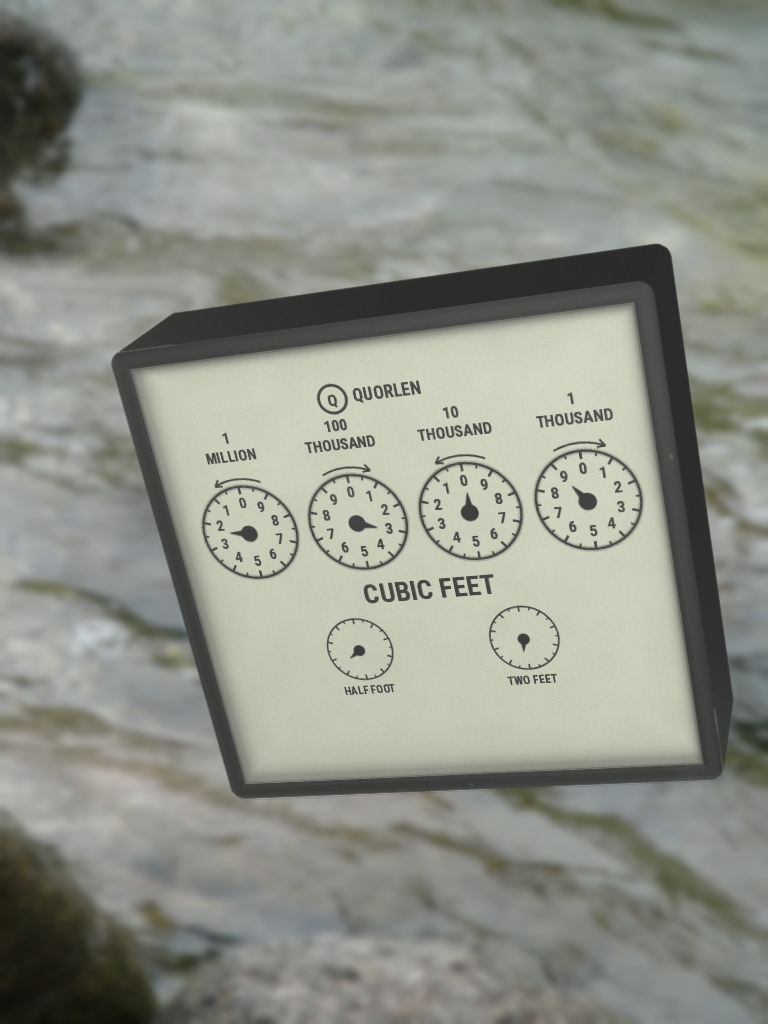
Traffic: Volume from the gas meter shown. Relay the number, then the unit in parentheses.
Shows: 229900 (ft³)
